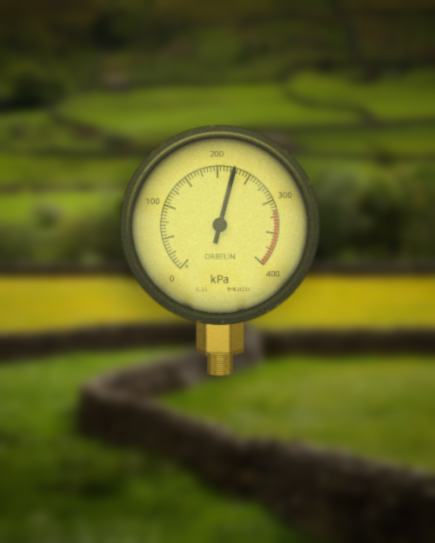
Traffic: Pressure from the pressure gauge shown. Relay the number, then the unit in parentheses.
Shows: 225 (kPa)
